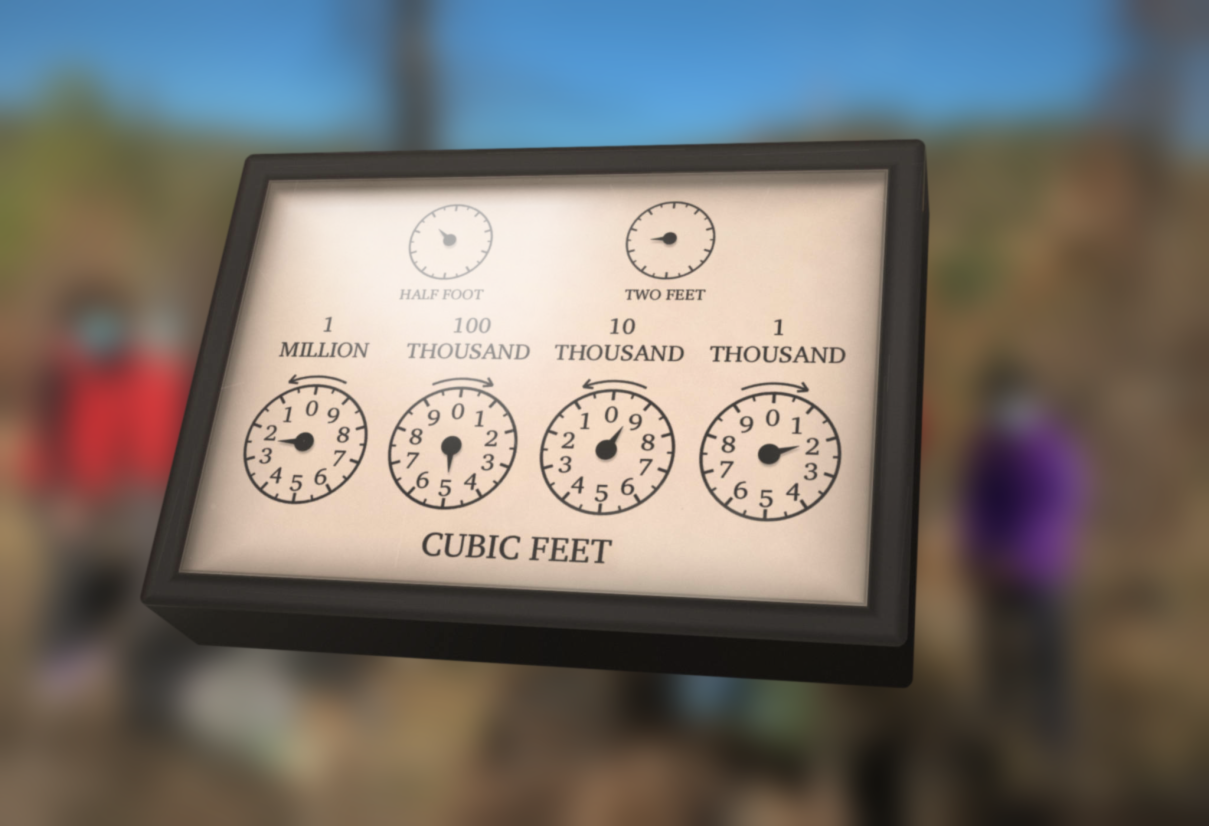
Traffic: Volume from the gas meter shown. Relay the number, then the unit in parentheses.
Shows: 249200 (ft³)
